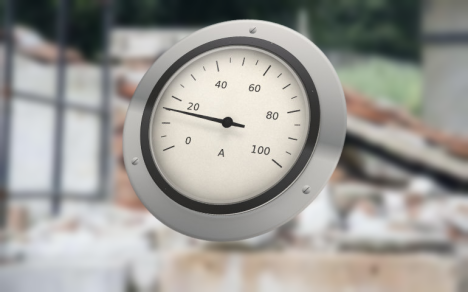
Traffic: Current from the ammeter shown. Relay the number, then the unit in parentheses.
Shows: 15 (A)
